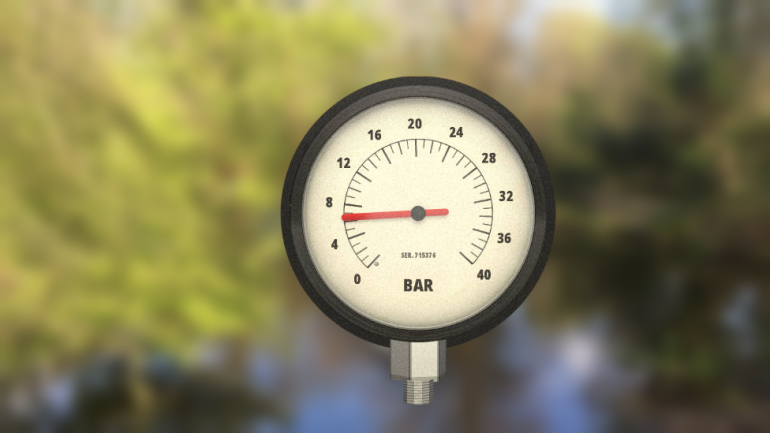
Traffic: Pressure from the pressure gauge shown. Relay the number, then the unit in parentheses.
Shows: 6.5 (bar)
